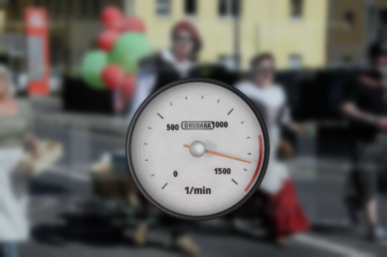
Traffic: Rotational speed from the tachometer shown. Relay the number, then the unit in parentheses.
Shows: 1350 (rpm)
